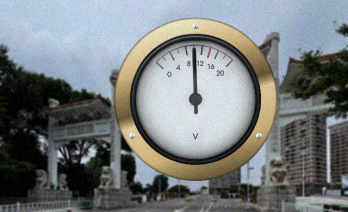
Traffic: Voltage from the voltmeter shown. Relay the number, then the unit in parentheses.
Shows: 10 (V)
